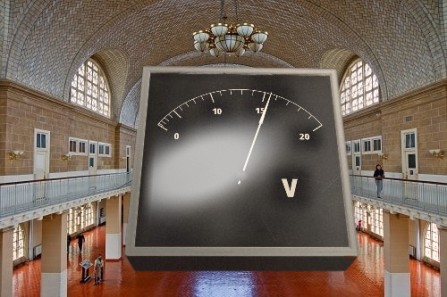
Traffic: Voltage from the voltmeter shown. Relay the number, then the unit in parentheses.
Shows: 15.5 (V)
